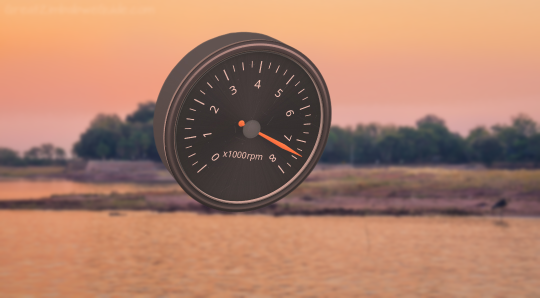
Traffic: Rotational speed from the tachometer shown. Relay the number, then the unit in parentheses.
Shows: 7375 (rpm)
